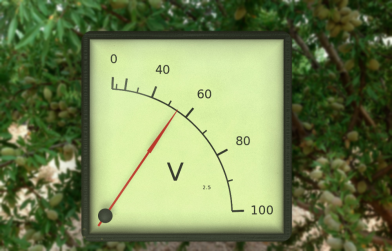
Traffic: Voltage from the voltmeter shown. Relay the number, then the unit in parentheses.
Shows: 55 (V)
